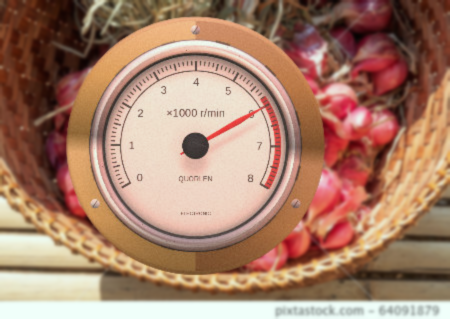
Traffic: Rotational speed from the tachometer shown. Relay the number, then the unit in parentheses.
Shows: 6000 (rpm)
